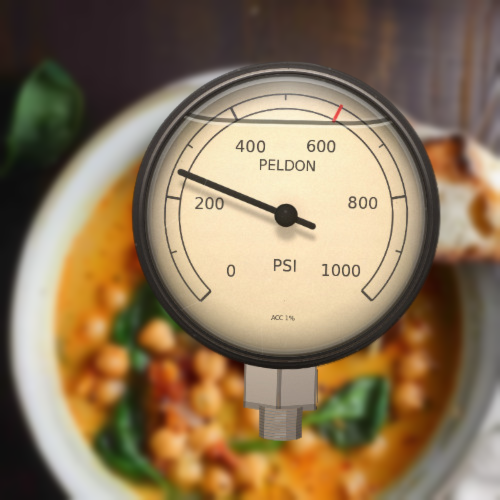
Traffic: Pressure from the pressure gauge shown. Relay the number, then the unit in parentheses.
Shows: 250 (psi)
